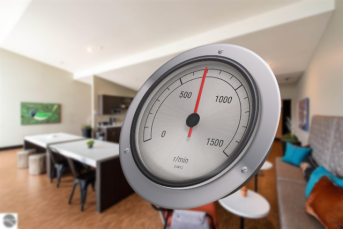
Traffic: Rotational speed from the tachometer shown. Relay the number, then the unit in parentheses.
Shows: 700 (rpm)
